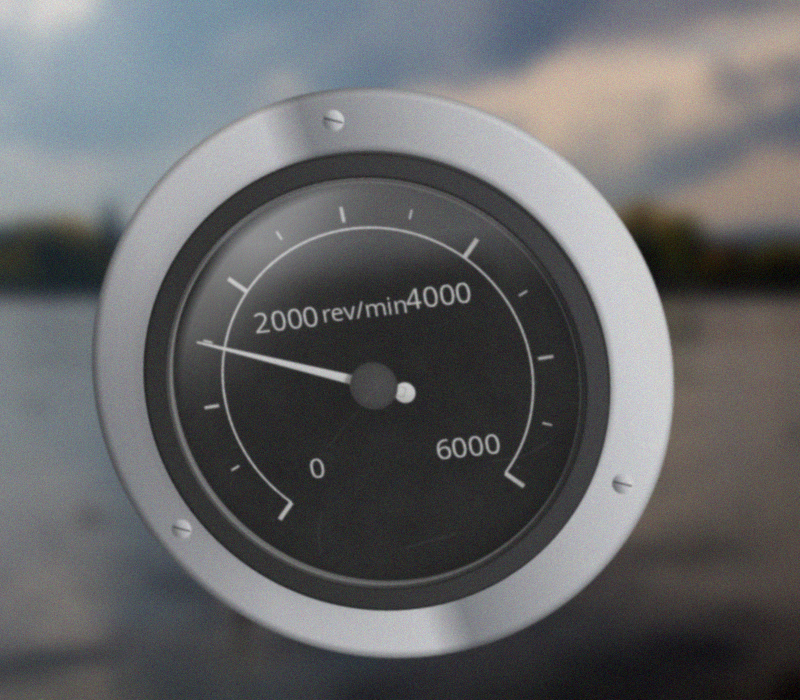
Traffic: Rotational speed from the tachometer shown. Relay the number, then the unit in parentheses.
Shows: 1500 (rpm)
